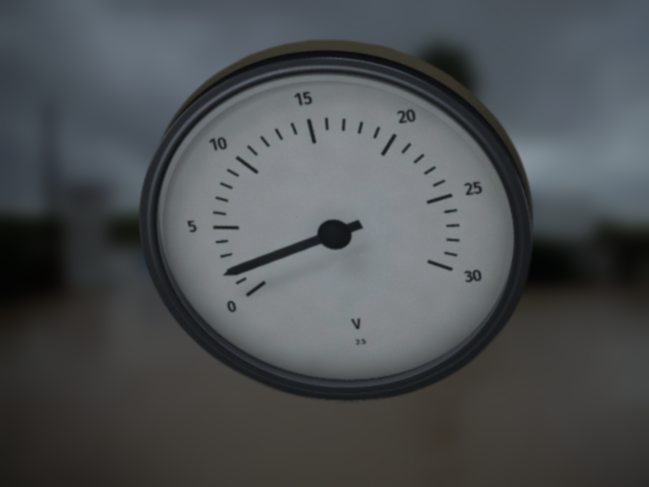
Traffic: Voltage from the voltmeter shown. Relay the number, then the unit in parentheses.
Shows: 2 (V)
